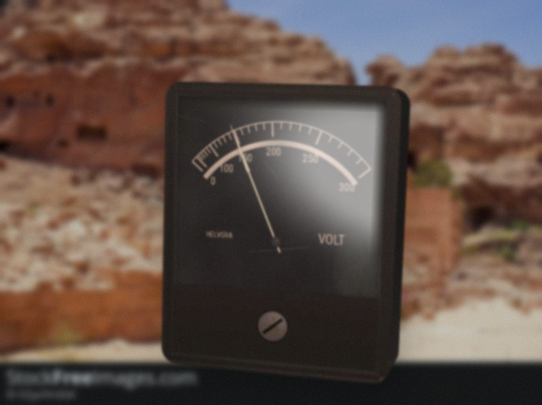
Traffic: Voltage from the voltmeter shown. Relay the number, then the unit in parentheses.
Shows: 150 (V)
